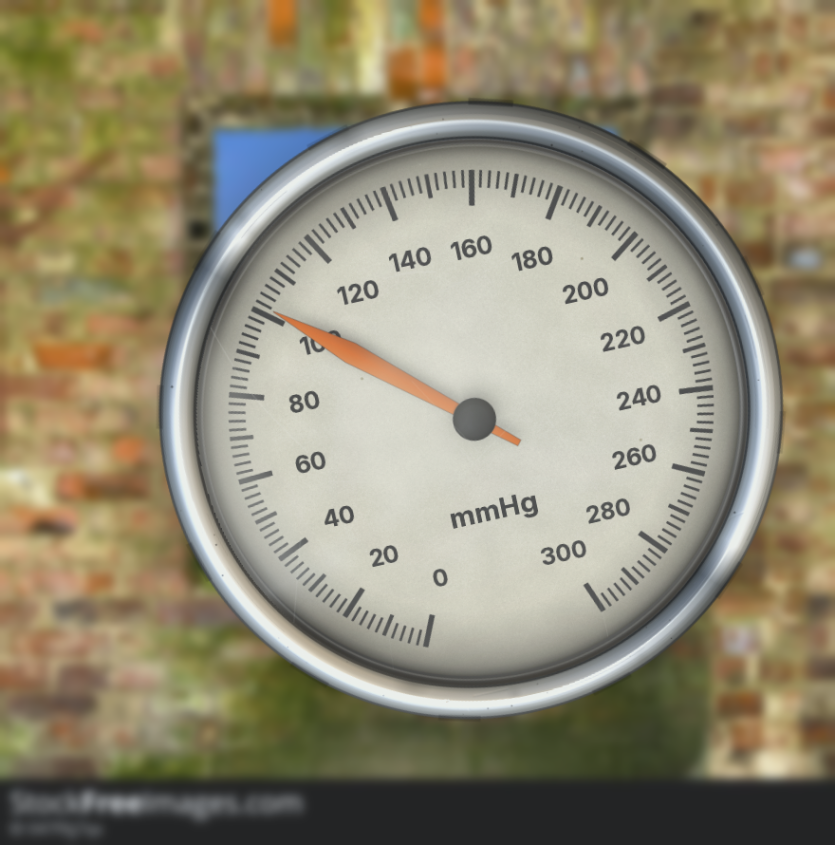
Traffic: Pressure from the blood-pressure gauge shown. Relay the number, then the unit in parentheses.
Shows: 102 (mmHg)
